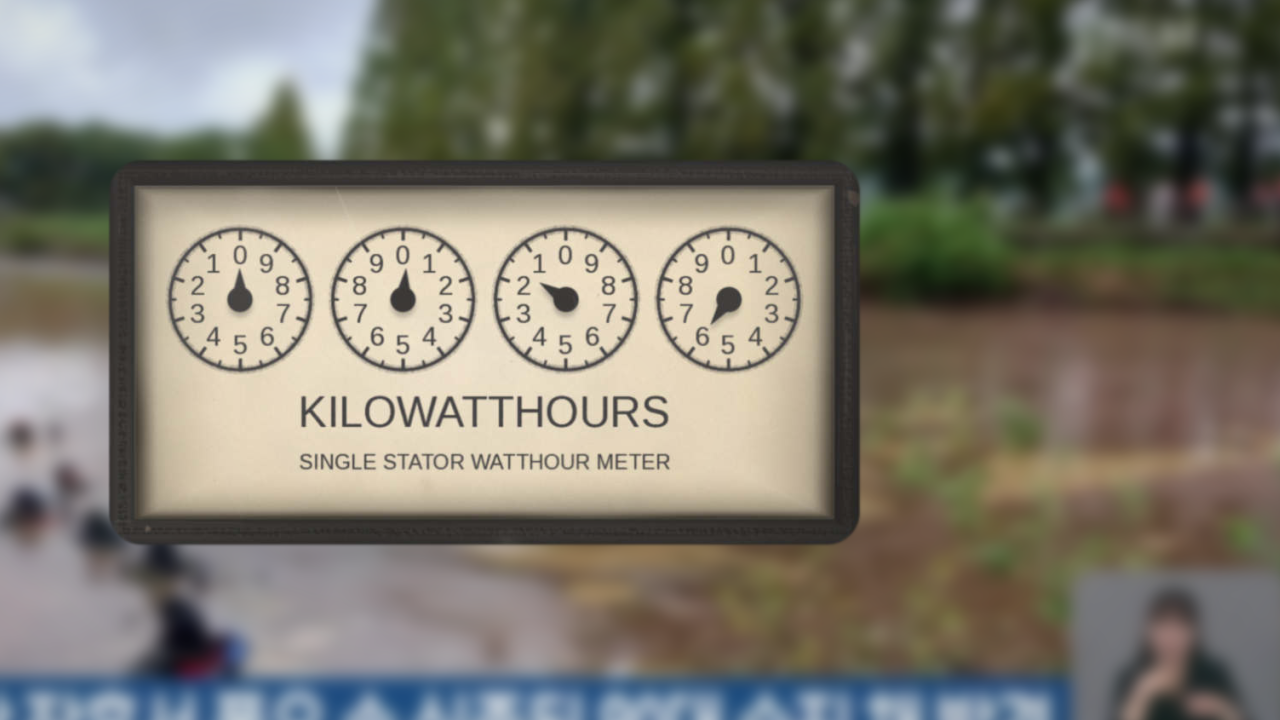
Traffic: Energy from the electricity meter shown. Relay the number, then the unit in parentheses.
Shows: 16 (kWh)
